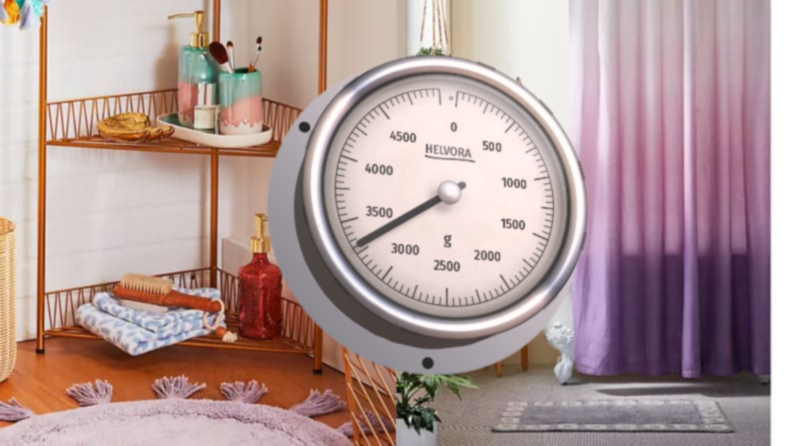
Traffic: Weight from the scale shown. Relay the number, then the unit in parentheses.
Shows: 3300 (g)
